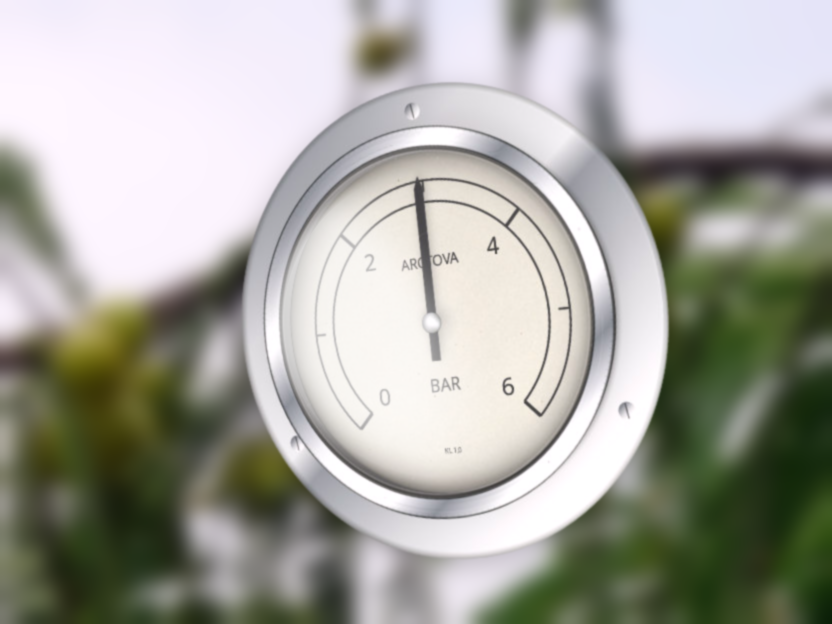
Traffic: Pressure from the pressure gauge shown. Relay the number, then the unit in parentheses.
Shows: 3 (bar)
